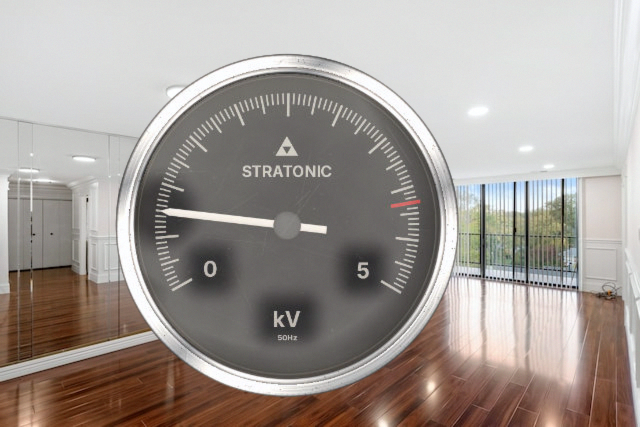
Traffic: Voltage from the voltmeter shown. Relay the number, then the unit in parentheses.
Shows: 0.75 (kV)
